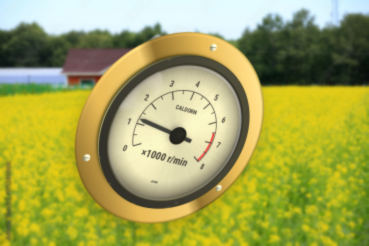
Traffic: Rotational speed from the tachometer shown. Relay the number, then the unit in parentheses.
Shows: 1250 (rpm)
